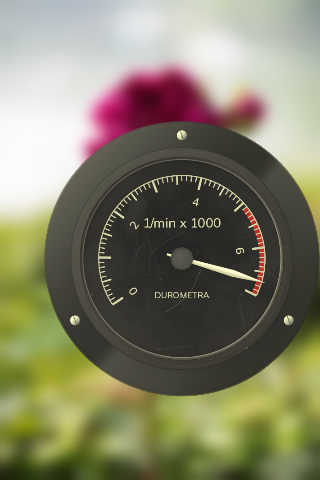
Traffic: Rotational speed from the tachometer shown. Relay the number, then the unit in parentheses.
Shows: 6700 (rpm)
